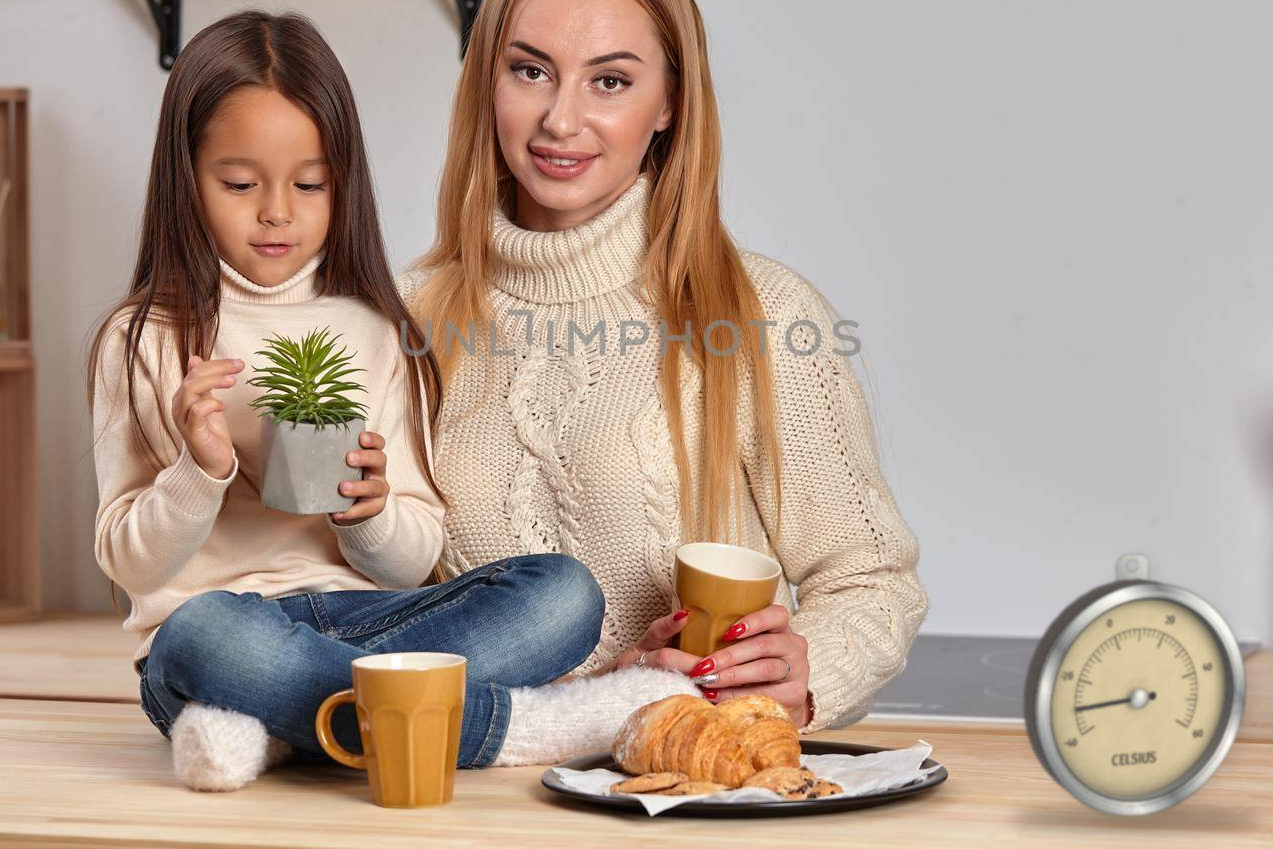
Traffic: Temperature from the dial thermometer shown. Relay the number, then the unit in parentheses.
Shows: -30 (°C)
